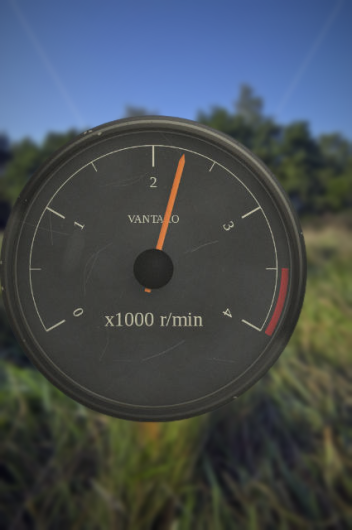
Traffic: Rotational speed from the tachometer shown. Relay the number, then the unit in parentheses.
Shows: 2250 (rpm)
